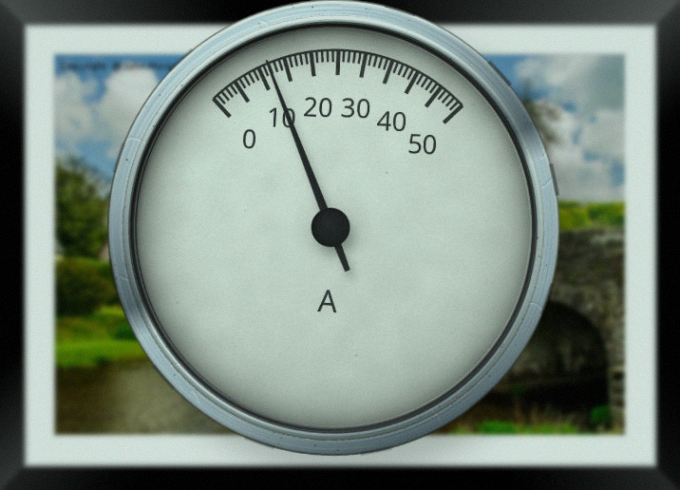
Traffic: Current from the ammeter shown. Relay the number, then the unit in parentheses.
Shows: 12 (A)
